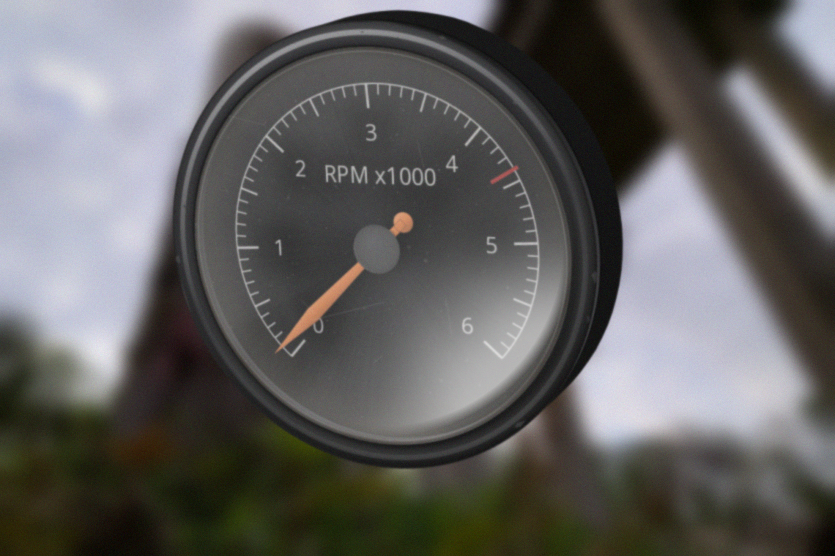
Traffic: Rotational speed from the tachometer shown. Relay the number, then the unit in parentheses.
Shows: 100 (rpm)
